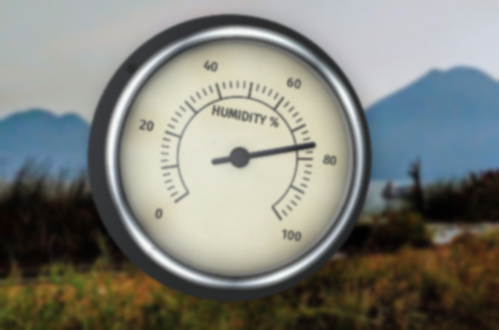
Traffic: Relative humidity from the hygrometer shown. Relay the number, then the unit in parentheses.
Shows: 76 (%)
